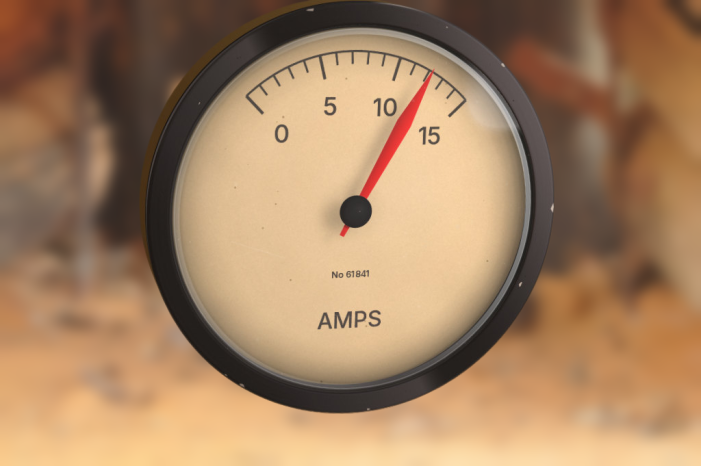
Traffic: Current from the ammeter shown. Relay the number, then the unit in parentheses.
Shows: 12 (A)
